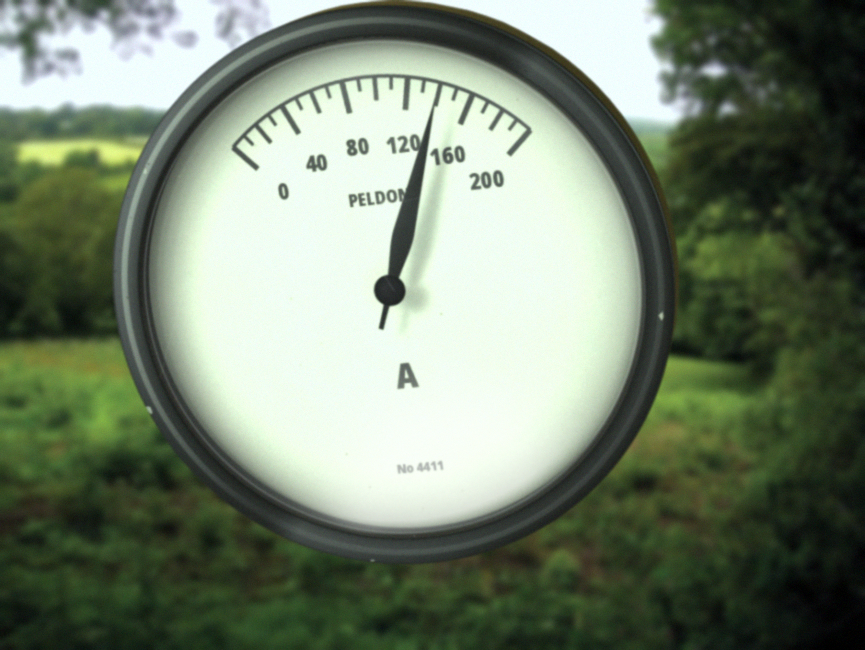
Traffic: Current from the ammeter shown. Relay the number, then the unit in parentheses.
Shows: 140 (A)
